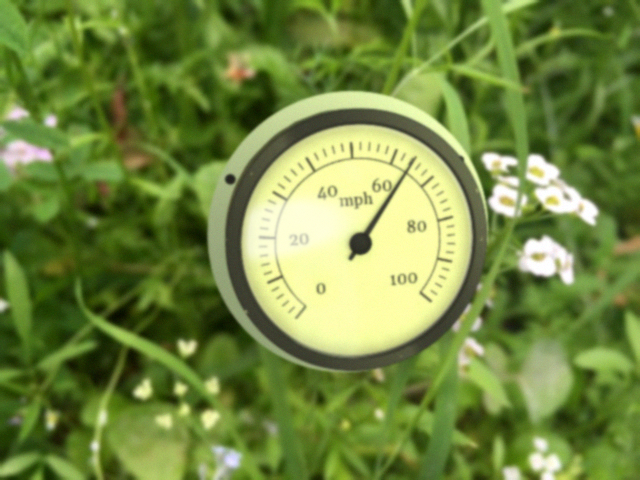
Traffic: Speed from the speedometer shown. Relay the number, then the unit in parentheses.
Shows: 64 (mph)
